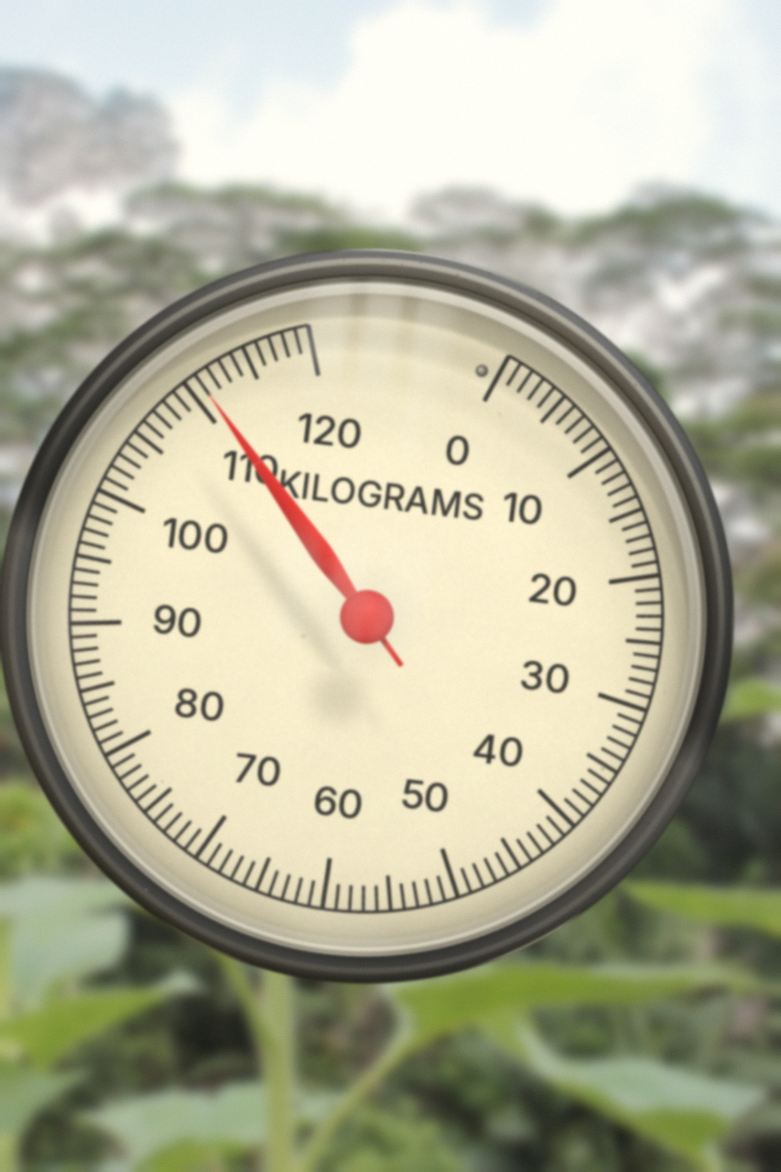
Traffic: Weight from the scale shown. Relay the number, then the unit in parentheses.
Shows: 111 (kg)
